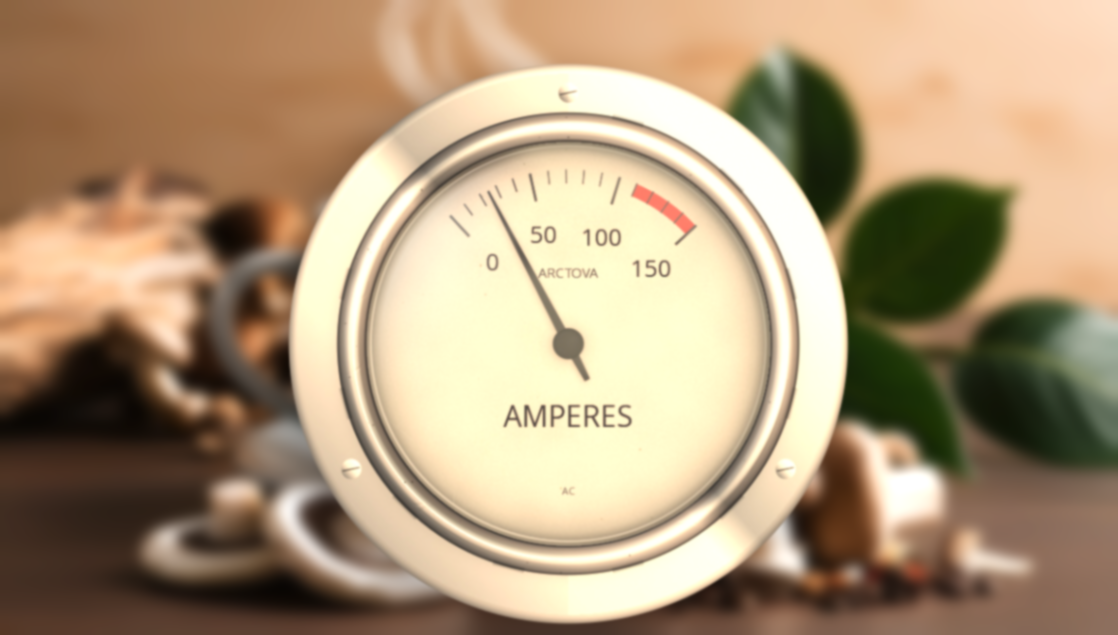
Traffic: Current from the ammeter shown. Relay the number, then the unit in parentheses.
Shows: 25 (A)
